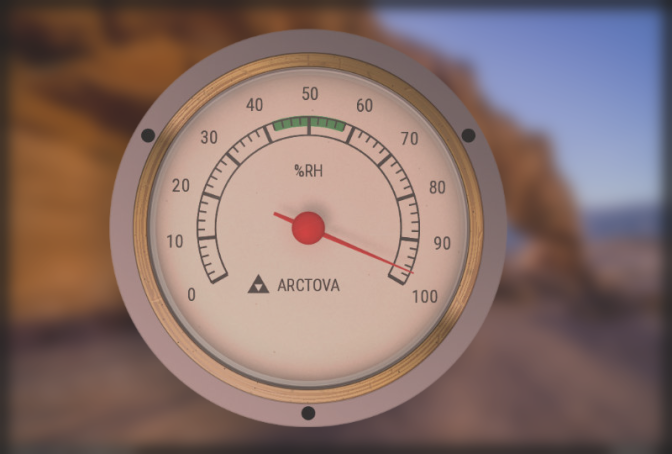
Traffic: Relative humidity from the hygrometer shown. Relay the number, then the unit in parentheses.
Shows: 97 (%)
